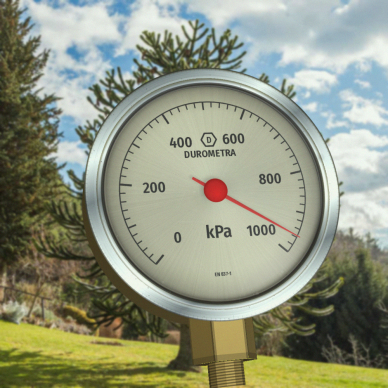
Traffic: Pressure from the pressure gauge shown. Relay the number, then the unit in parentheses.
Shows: 960 (kPa)
